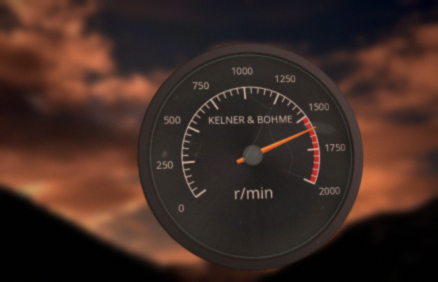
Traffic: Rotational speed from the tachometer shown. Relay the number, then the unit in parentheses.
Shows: 1600 (rpm)
